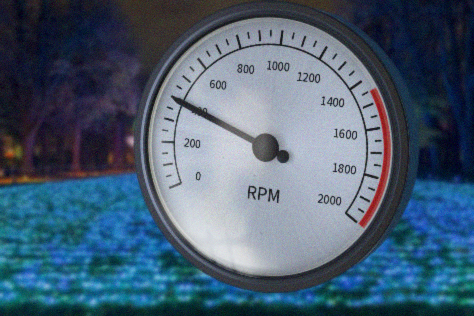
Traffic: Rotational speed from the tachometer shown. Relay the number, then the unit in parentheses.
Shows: 400 (rpm)
